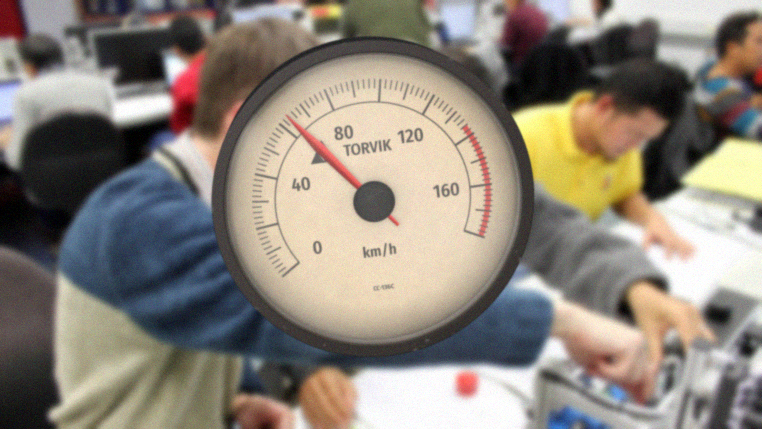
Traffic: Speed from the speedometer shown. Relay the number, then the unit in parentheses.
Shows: 64 (km/h)
